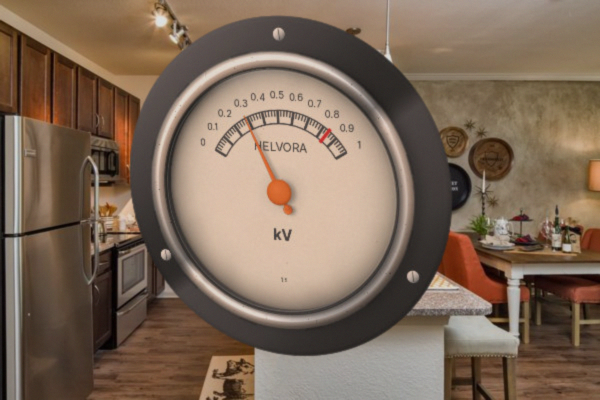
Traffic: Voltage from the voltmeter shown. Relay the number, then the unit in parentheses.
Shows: 0.3 (kV)
